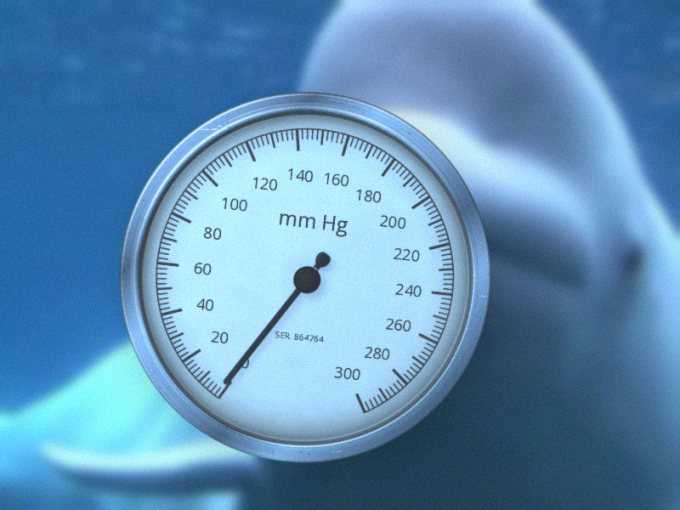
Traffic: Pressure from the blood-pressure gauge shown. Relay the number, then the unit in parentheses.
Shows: 2 (mmHg)
